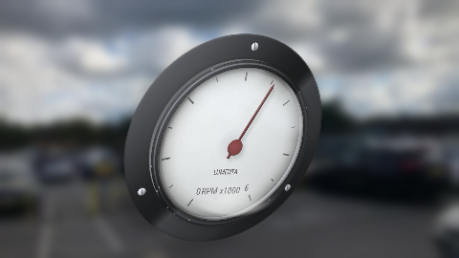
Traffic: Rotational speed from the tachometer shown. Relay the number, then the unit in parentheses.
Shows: 3500 (rpm)
